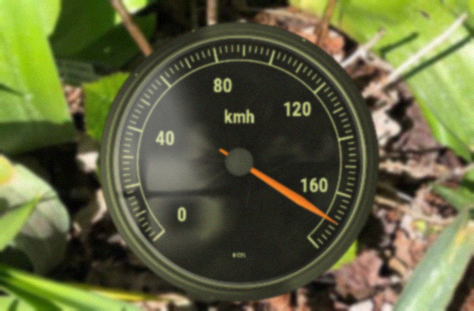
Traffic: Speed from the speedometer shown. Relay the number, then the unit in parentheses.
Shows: 170 (km/h)
